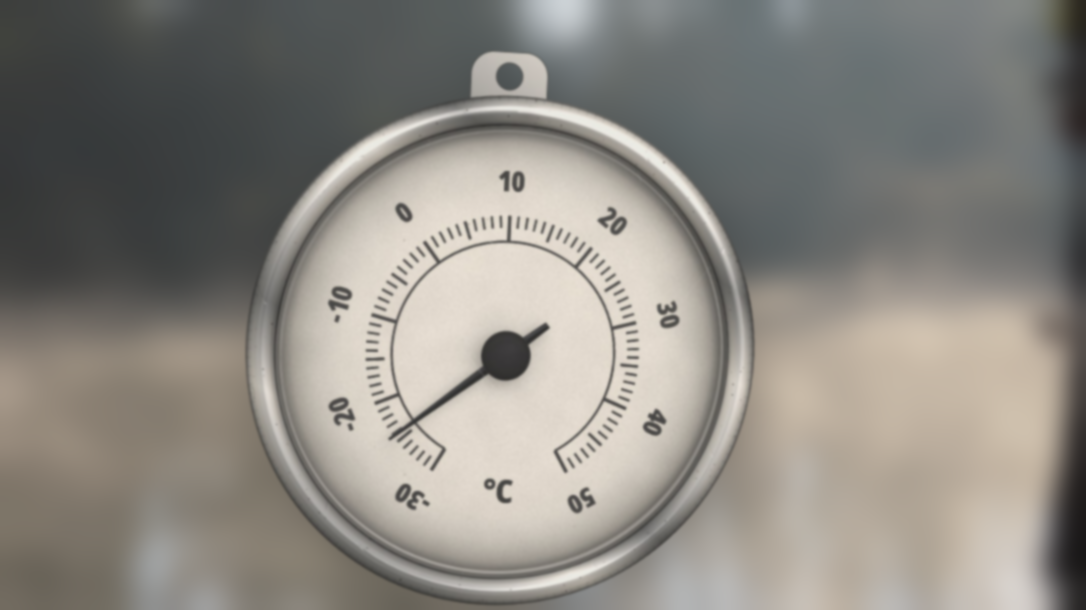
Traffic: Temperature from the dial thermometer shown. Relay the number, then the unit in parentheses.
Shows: -24 (°C)
